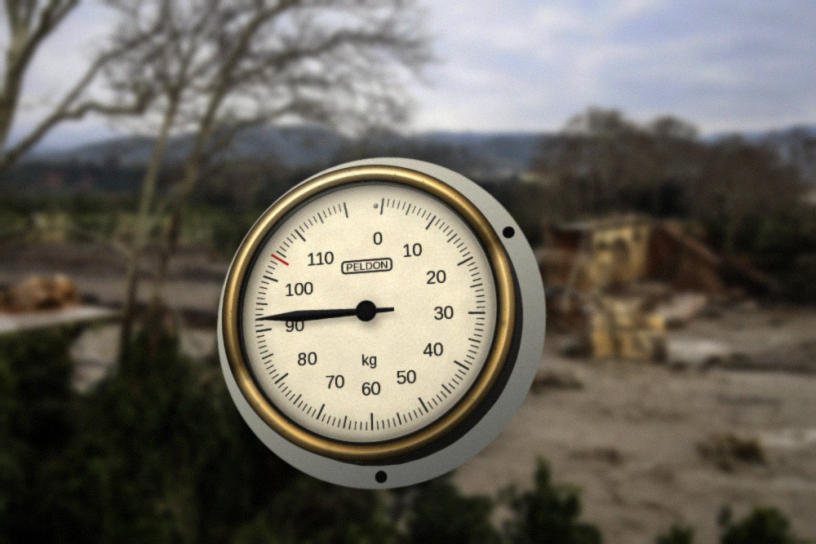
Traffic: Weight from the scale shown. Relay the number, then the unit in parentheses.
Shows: 92 (kg)
